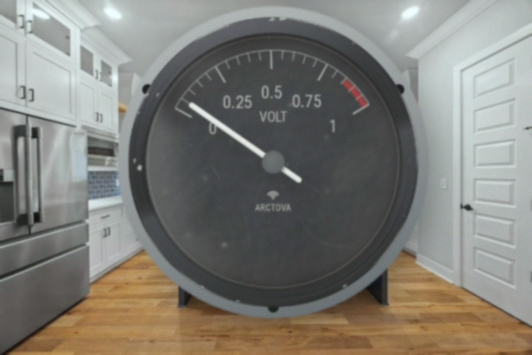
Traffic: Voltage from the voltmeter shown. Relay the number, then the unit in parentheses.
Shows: 0.05 (V)
